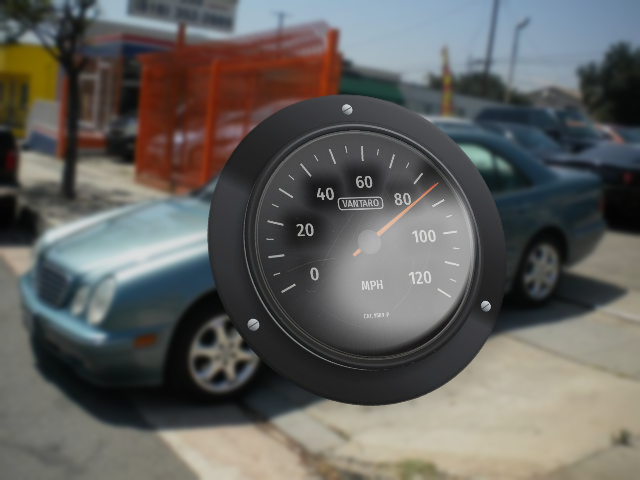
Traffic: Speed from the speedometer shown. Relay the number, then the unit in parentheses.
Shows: 85 (mph)
